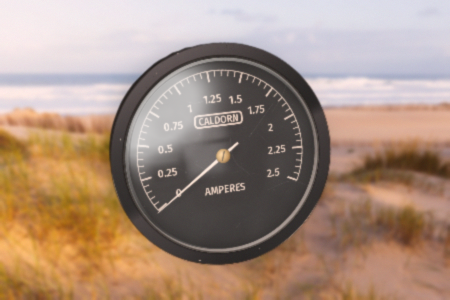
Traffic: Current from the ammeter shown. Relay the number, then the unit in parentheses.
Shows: 0 (A)
